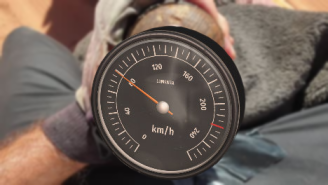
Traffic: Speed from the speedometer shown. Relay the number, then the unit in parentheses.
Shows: 80 (km/h)
